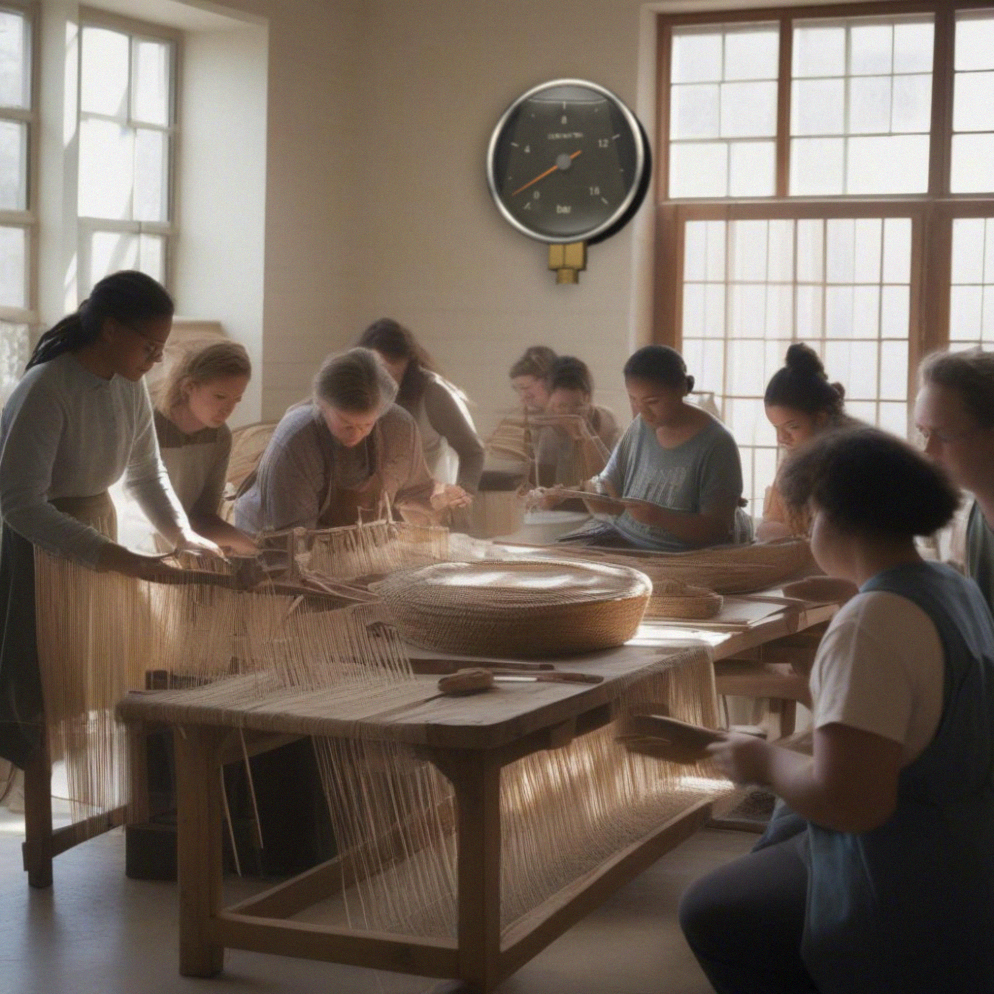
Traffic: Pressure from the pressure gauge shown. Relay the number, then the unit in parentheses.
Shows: 1 (bar)
